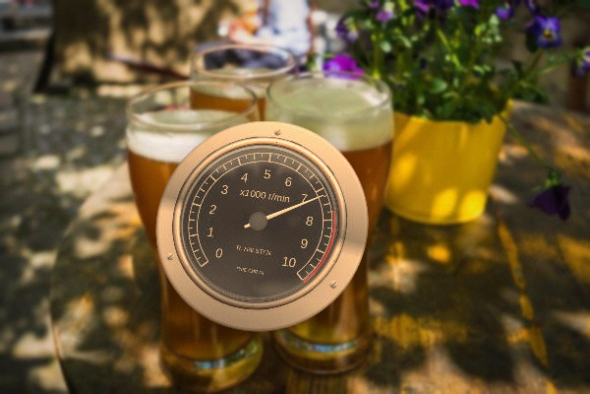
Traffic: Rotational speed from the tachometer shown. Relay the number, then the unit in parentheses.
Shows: 7250 (rpm)
